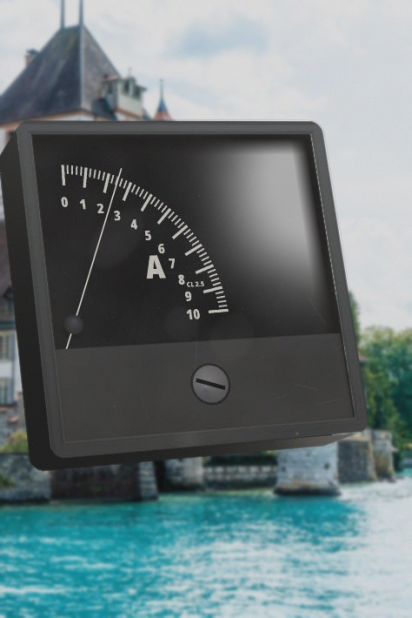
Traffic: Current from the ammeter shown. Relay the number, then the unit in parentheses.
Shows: 2.4 (A)
